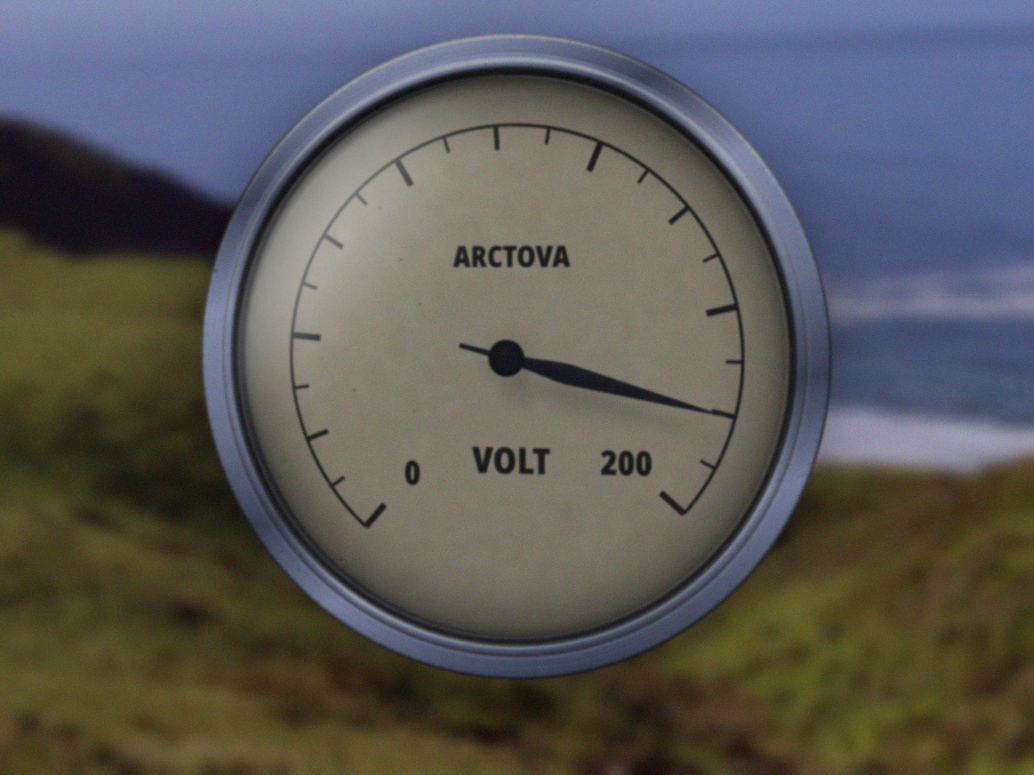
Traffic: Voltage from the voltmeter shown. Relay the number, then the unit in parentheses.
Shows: 180 (V)
